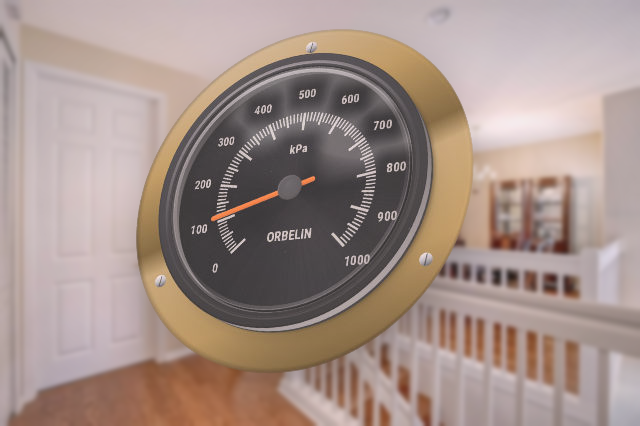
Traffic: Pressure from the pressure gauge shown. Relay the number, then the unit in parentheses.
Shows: 100 (kPa)
